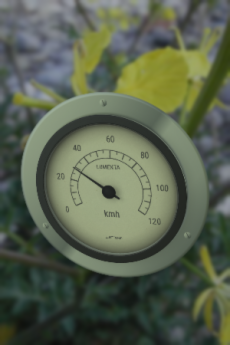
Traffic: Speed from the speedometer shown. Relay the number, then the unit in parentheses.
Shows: 30 (km/h)
